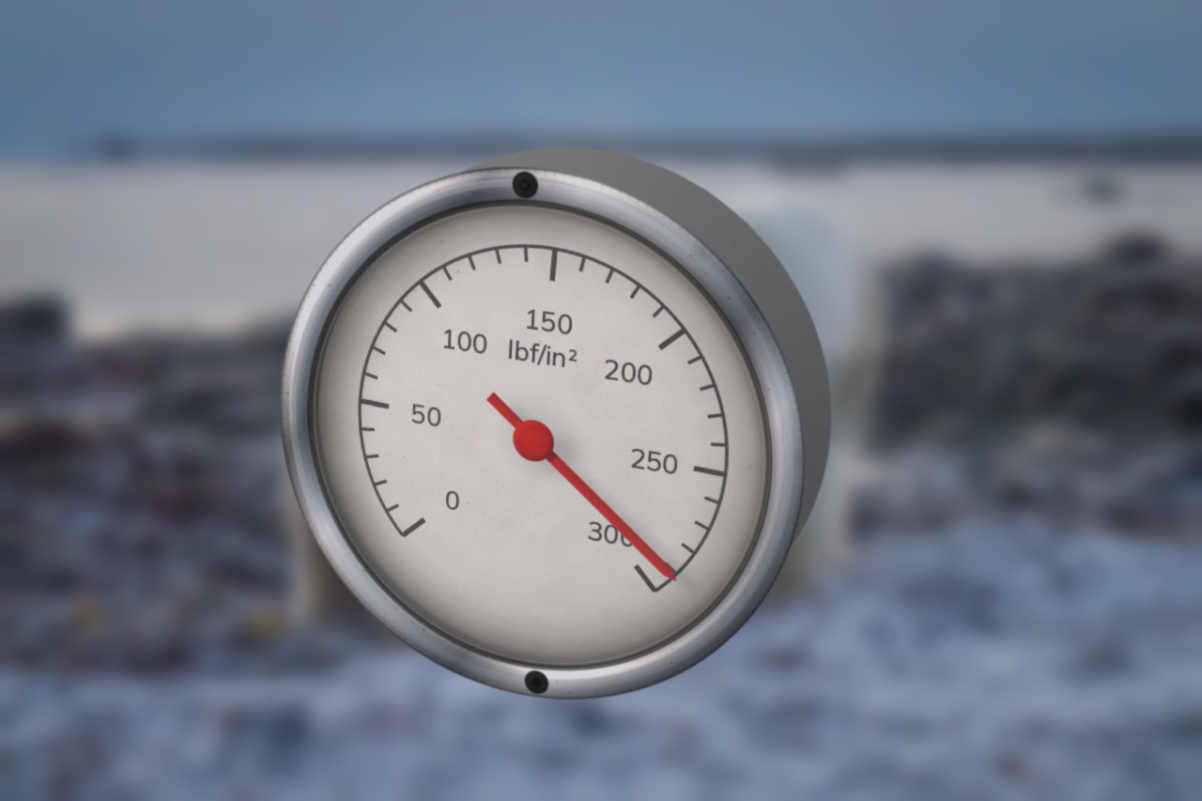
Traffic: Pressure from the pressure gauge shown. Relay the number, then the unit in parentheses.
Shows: 290 (psi)
